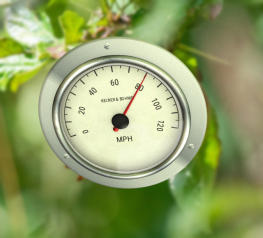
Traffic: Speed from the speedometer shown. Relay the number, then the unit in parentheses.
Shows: 80 (mph)
